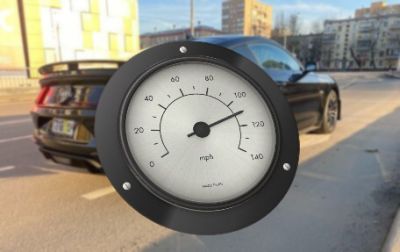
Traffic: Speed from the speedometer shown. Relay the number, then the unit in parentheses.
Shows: 110 (mph)
